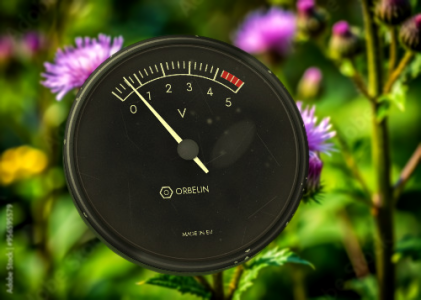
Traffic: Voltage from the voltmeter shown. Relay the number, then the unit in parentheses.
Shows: 0.6 (V)
